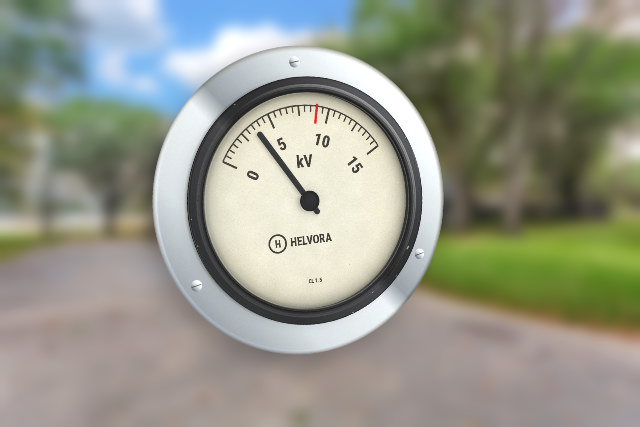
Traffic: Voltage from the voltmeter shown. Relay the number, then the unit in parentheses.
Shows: 3.5 (kV)
